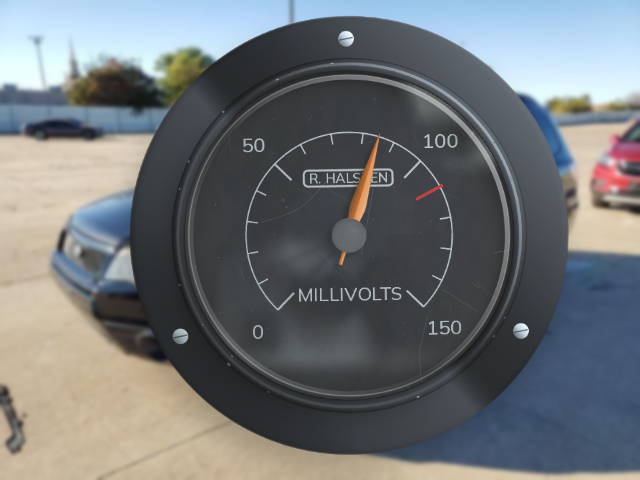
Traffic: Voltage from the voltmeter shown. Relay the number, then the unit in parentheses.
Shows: 85 (mV)
